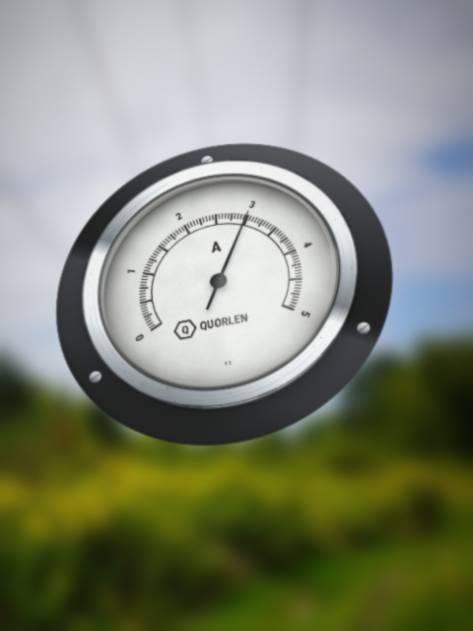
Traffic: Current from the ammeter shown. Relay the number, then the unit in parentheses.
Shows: 3 (A)
